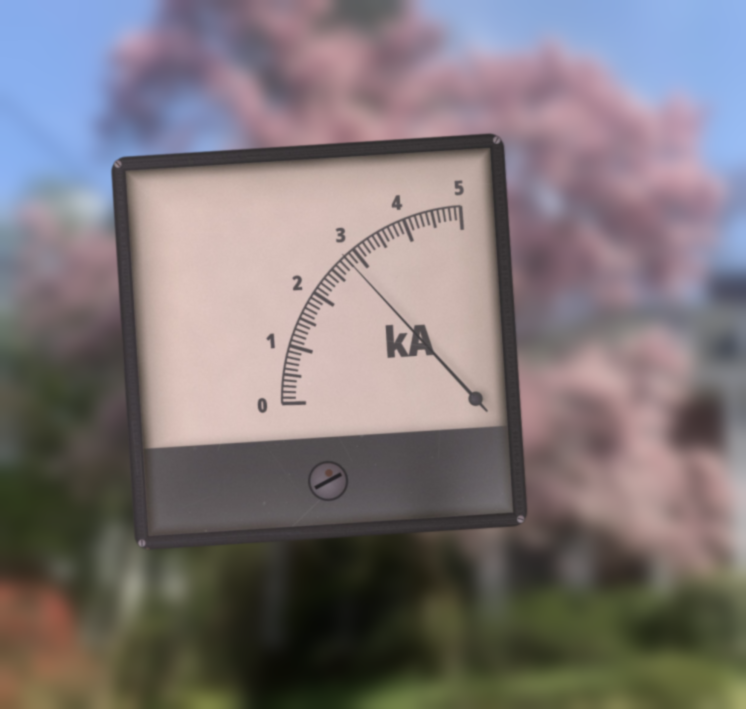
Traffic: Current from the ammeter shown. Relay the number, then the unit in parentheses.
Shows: 2.8 (kA)
